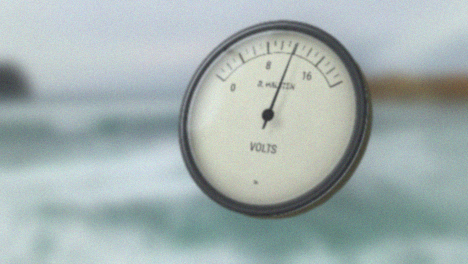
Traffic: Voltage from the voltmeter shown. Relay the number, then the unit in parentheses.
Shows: 12 (V)
